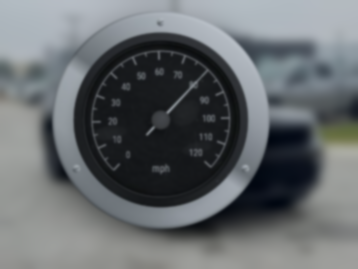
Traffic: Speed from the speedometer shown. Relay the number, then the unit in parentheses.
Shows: 80 (mph)
